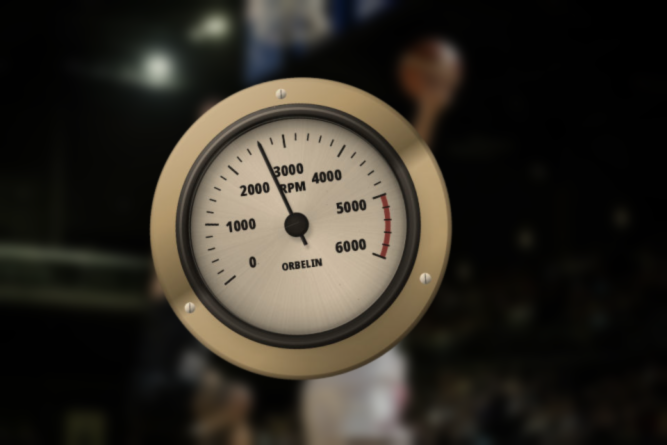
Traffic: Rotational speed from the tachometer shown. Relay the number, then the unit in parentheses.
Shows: 2600 (rpm)
